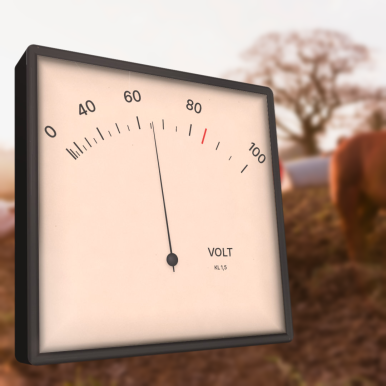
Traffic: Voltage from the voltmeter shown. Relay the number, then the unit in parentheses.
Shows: 65 (V)
